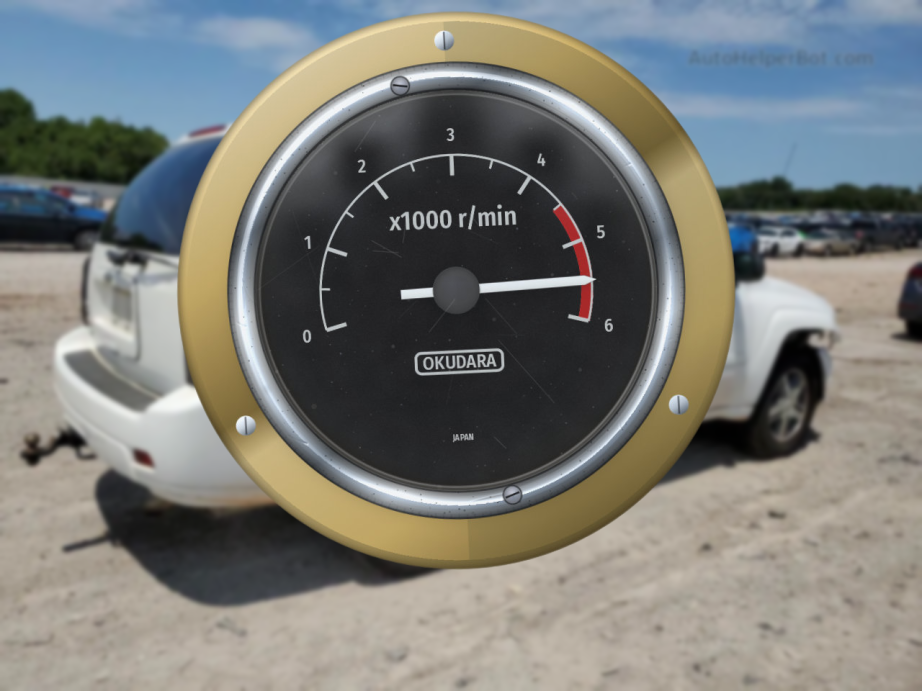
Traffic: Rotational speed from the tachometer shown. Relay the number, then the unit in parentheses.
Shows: 5500 (rpm)
